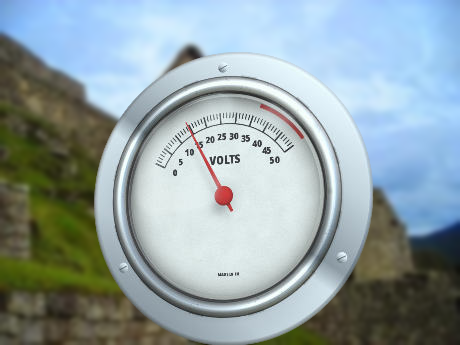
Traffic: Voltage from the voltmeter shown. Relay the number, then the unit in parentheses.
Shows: 15 (V)
